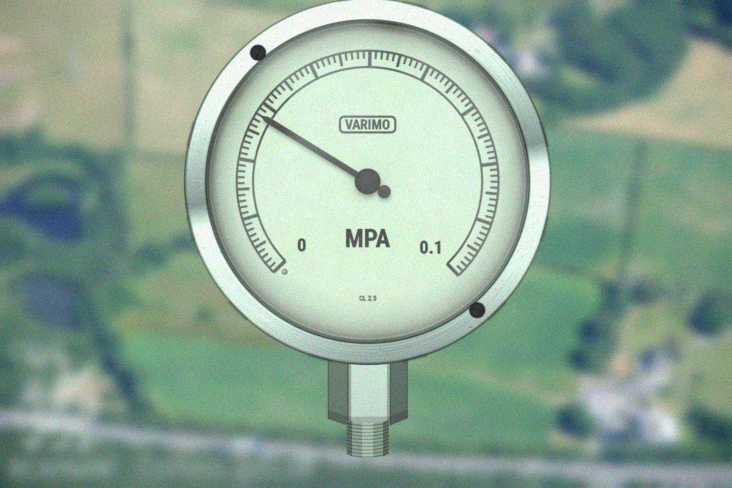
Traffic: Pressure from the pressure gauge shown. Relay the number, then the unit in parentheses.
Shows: 0.028 (MPa)
